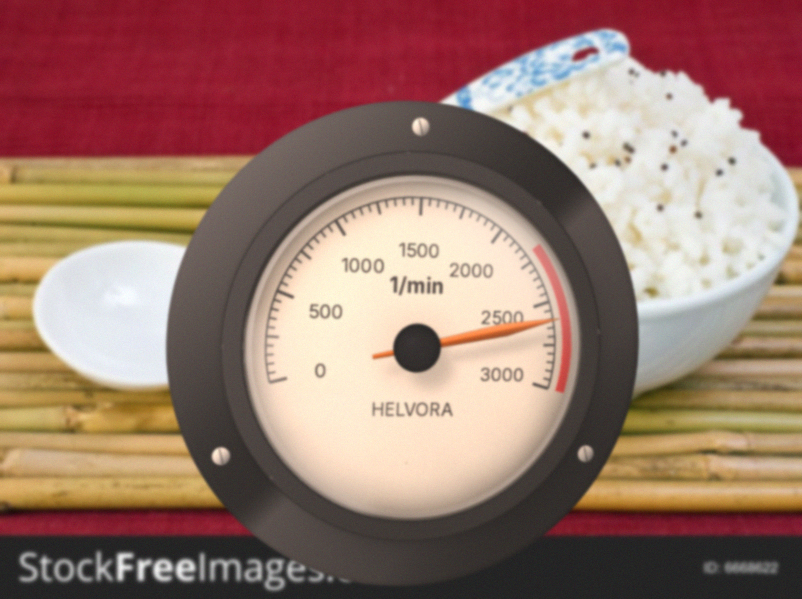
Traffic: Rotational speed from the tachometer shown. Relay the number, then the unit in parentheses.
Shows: 2600 (rpm)
